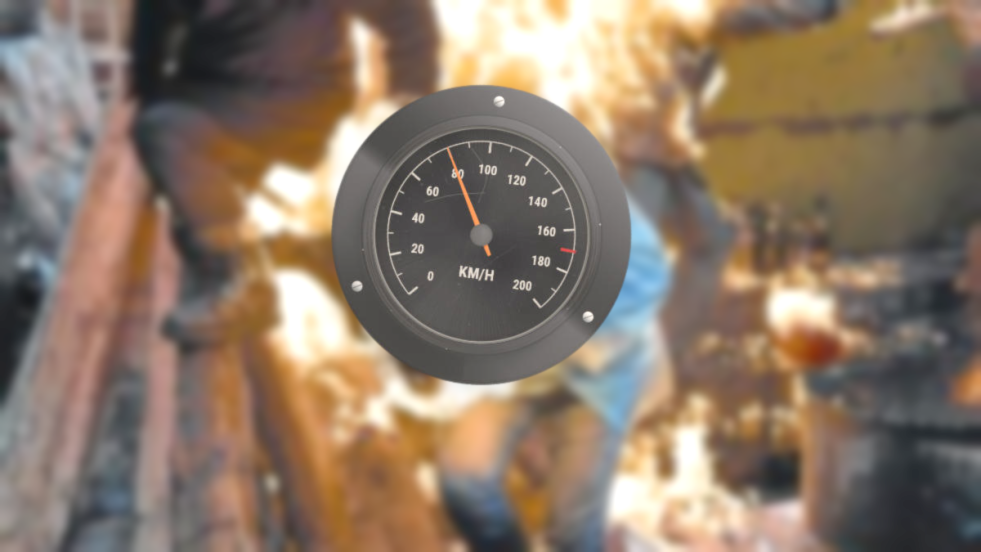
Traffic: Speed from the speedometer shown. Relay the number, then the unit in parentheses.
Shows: 80 (km/h)
